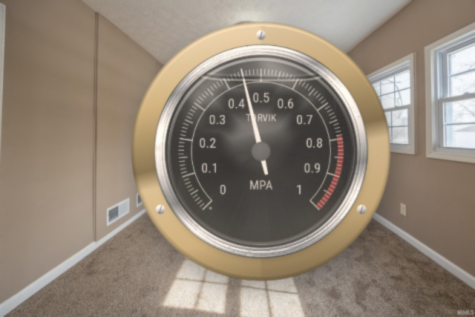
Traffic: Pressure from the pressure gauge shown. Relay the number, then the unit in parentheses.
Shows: 0.45 (MPa)
